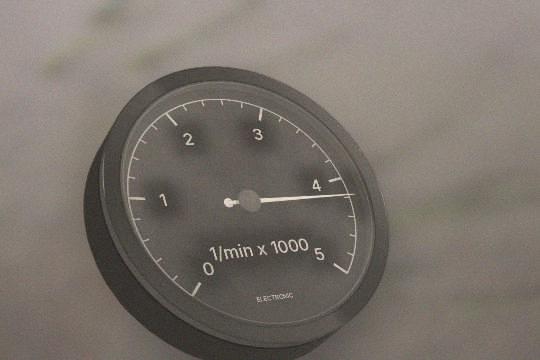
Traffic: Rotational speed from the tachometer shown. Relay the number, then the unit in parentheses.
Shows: 4200 (rpm)
